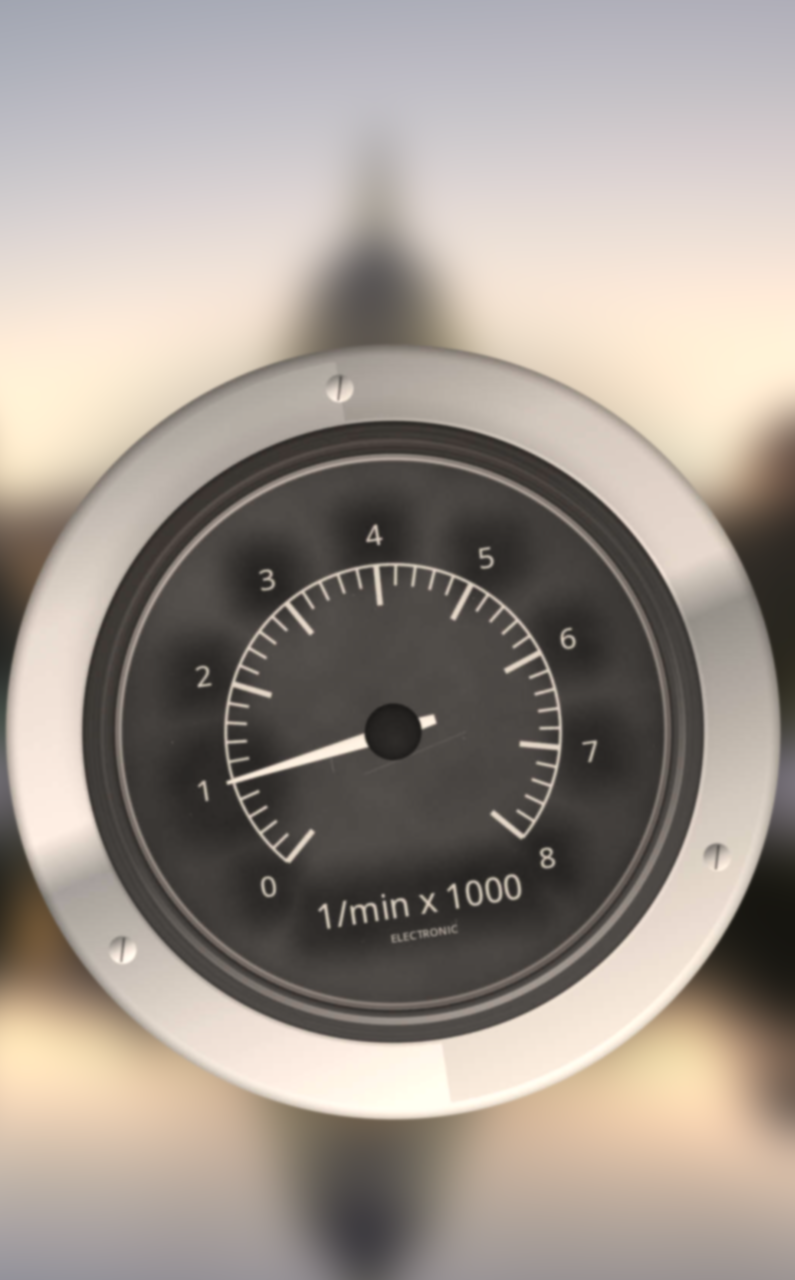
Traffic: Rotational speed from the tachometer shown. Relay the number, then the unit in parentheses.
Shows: 1000 (rpm)
